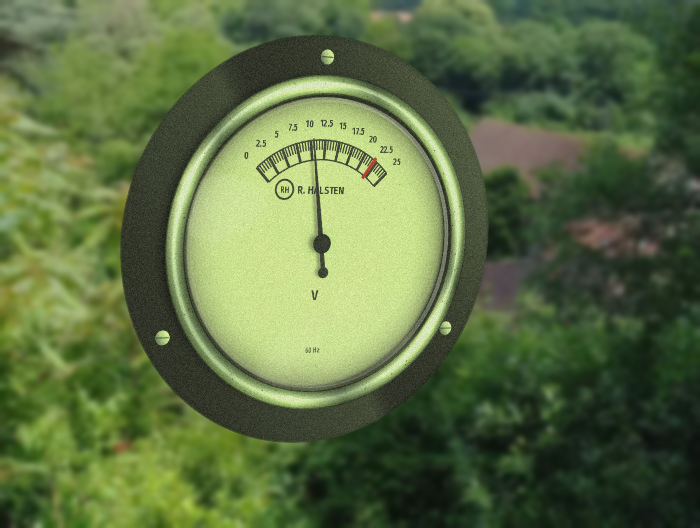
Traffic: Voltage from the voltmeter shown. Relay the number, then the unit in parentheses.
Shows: 10 (V)
